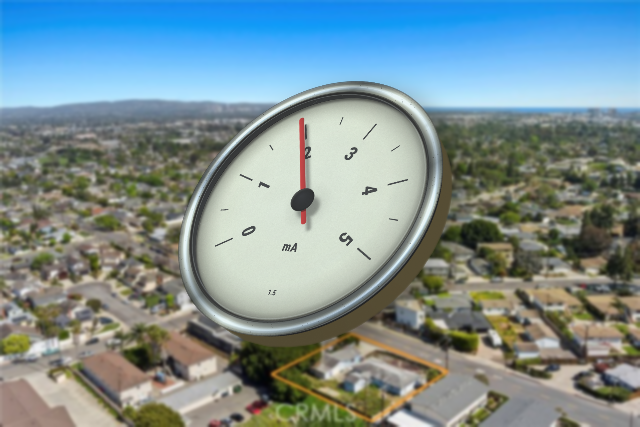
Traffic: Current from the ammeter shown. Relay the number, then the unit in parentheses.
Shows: 2 (mA)
